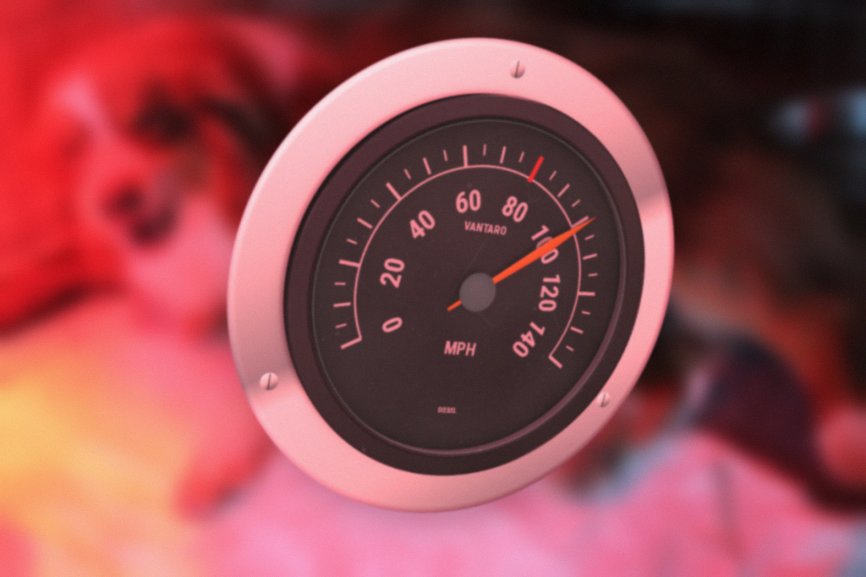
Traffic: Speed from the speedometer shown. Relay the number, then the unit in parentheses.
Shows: 100 (mph)
